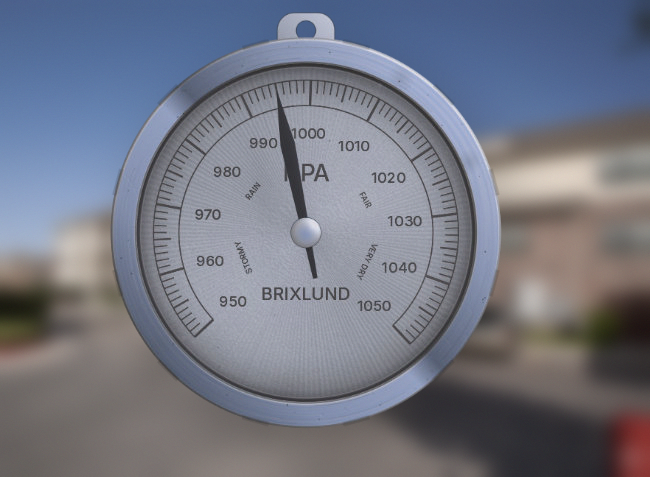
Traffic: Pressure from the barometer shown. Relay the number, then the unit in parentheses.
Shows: 995 (hPa)
